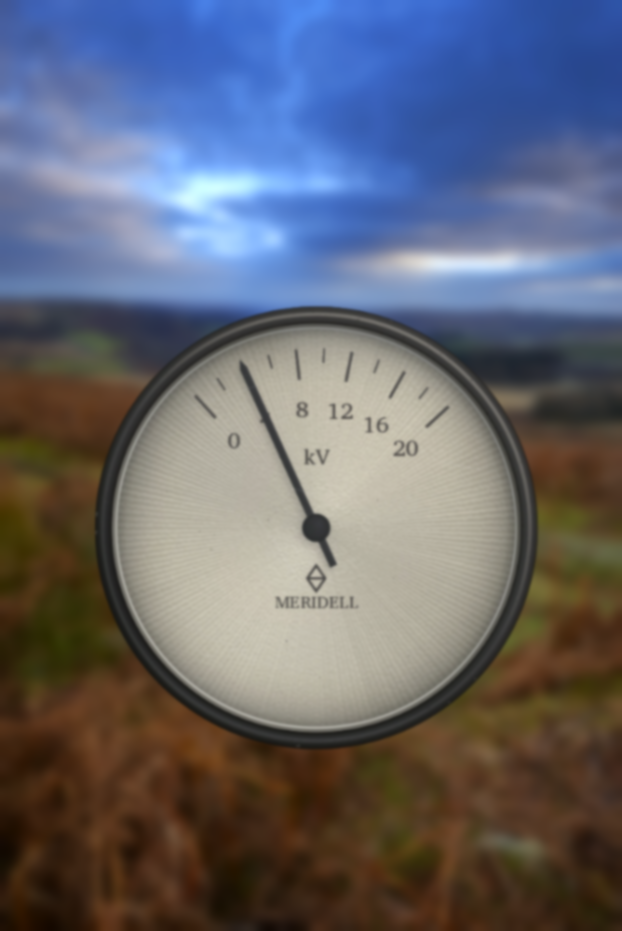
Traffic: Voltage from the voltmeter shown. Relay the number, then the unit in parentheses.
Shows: 4 (kV)
